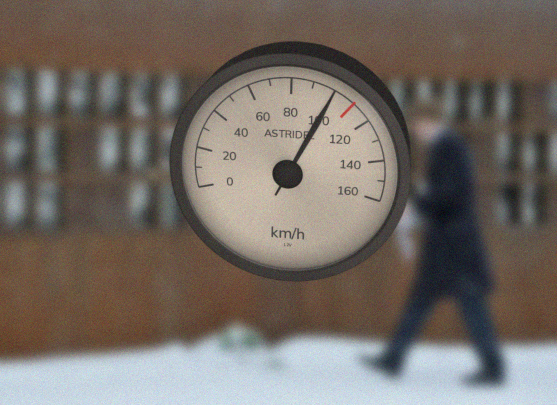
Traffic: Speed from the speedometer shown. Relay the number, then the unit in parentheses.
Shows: 100 (km/h)
